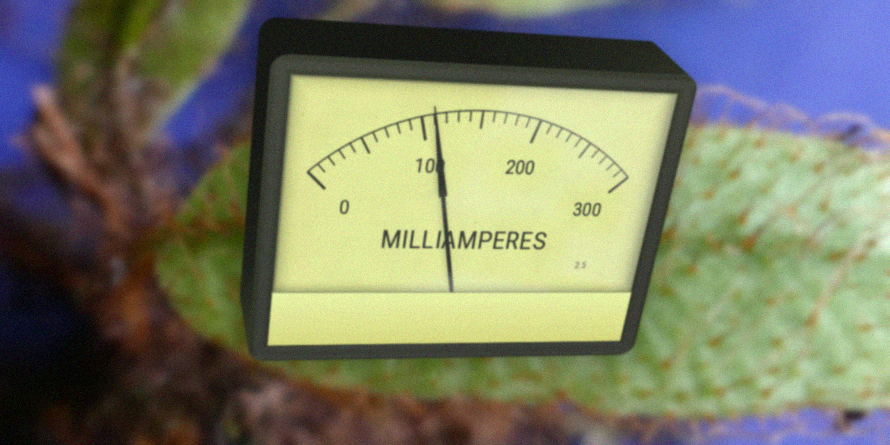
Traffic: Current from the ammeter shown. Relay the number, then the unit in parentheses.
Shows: 110 (mA)
